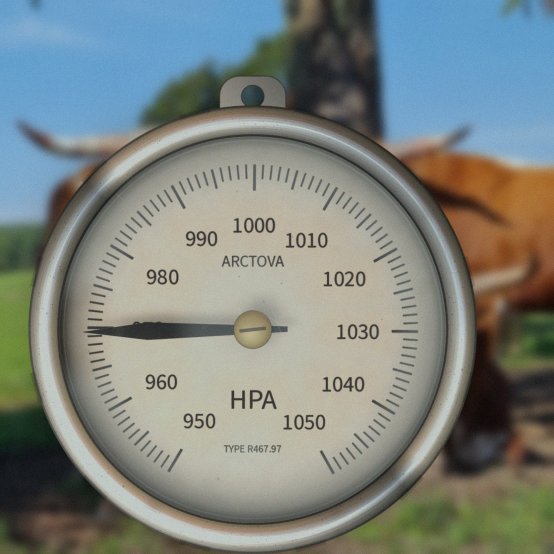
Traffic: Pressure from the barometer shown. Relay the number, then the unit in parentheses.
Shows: 969.5 (hPa)
